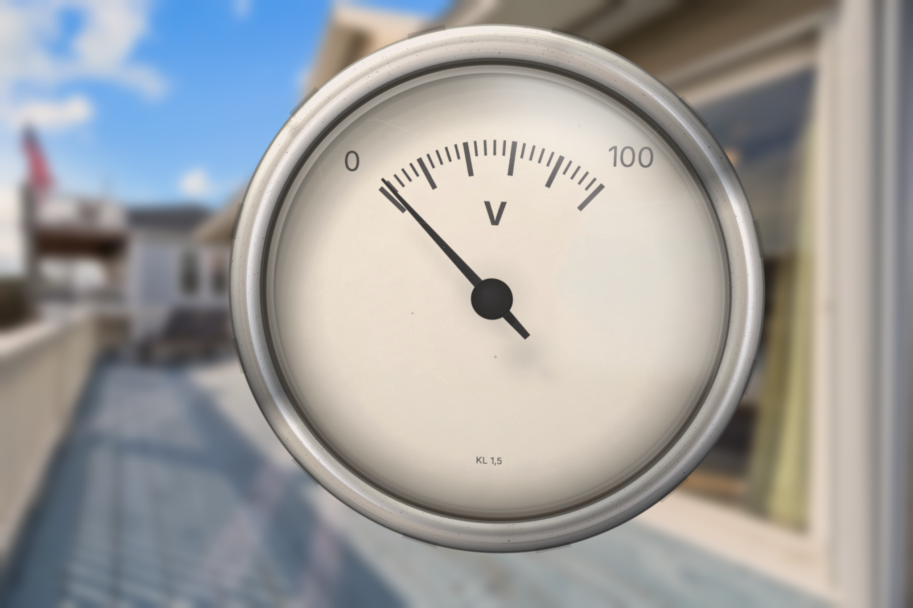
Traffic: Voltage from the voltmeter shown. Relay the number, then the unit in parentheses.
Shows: 4 (V)
